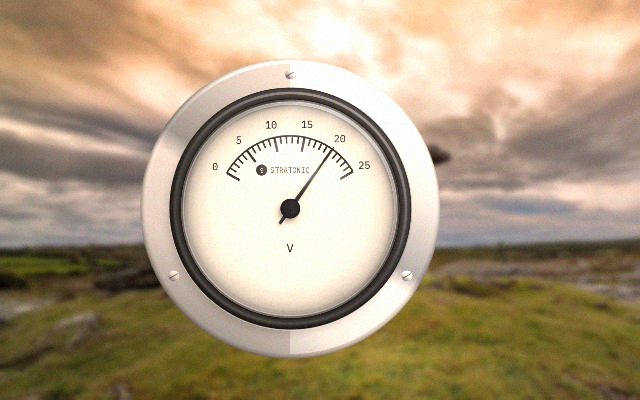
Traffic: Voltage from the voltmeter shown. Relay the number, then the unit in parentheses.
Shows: 20 (V)
